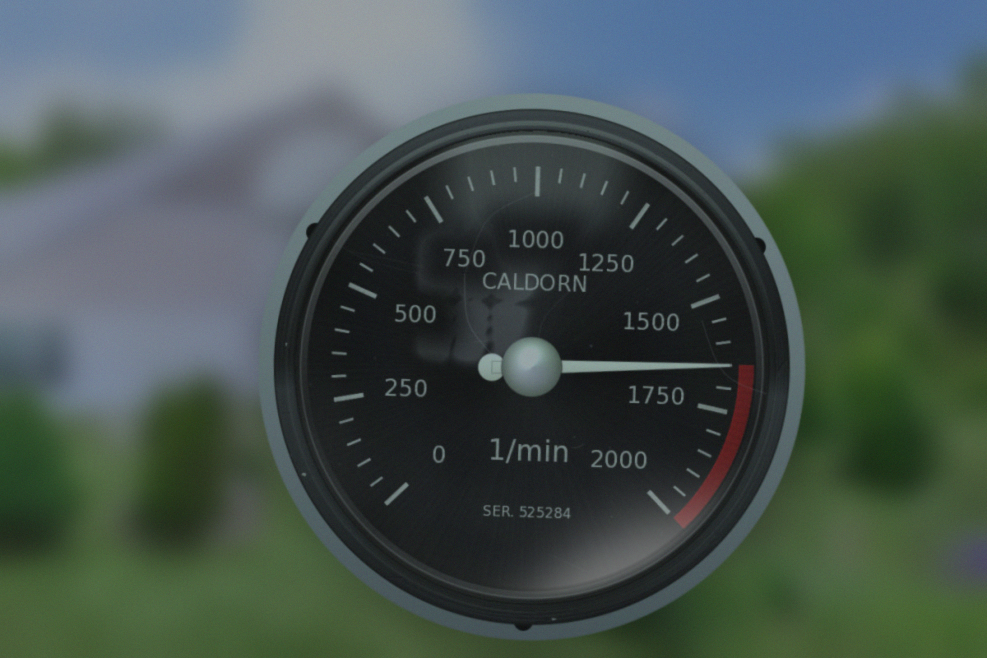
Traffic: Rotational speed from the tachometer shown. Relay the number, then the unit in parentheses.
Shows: 1650 (rpm)
